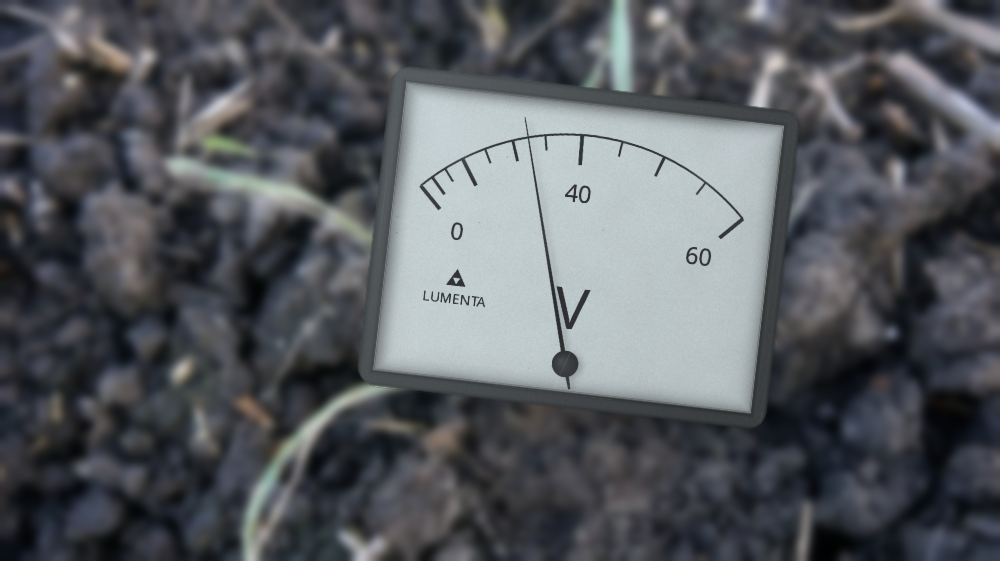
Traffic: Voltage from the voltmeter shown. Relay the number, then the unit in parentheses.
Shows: 32.5 (V)
